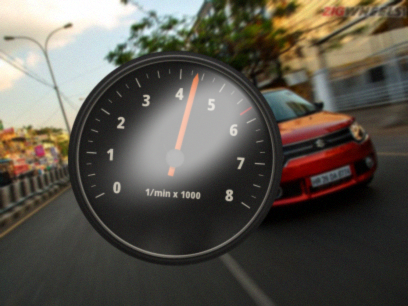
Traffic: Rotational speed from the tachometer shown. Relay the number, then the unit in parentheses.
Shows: 4375 (rpm)
